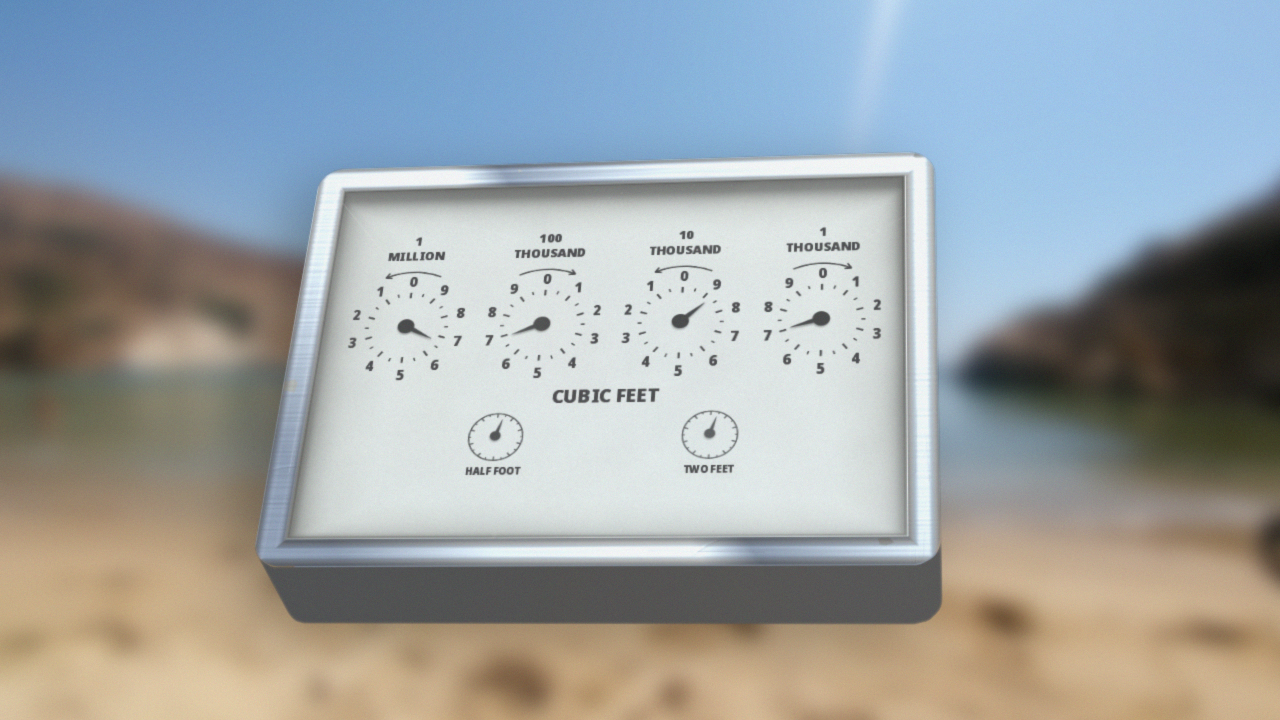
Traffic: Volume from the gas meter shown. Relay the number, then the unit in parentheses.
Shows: 668700 (ft³)
